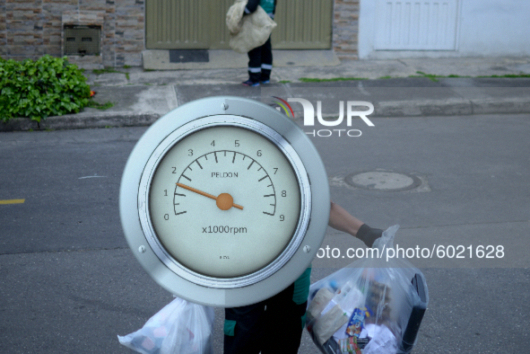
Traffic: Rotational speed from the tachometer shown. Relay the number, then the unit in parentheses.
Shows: 1500 (rpm)
